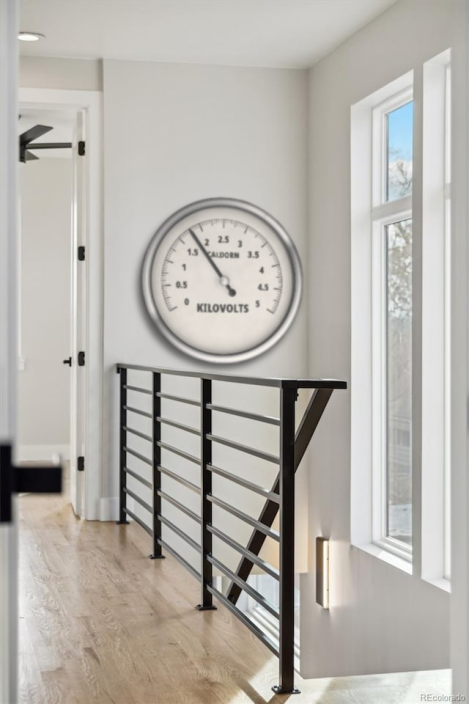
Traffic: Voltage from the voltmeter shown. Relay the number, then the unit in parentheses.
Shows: 1.75 (kV)
